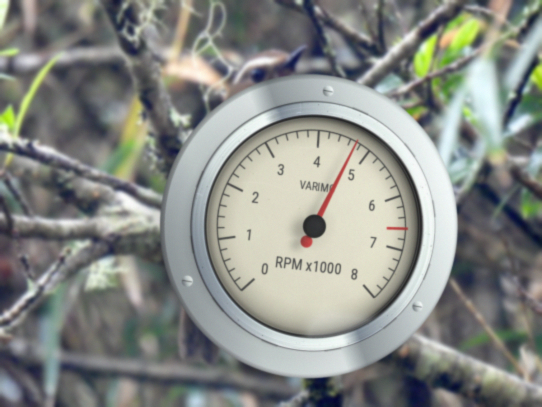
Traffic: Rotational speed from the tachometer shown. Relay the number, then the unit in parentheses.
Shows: 4700 (rpm)
